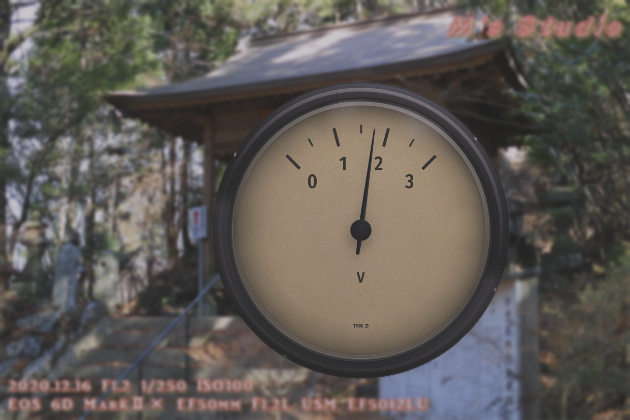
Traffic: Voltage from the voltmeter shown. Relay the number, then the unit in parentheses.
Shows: 1.75 (V)
